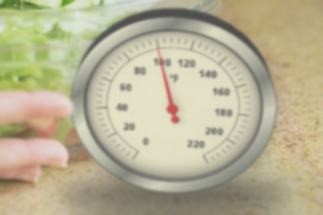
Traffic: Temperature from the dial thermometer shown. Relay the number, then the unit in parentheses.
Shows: 100 (°F)
